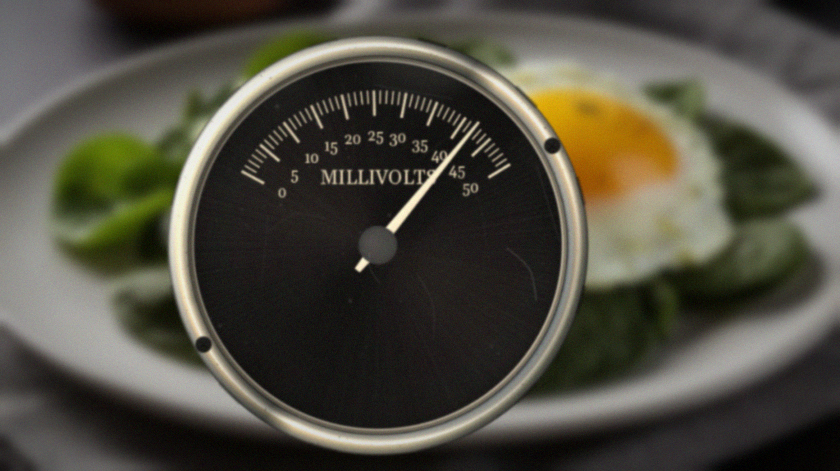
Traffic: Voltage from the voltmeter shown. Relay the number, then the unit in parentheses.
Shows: 42 (mV)
